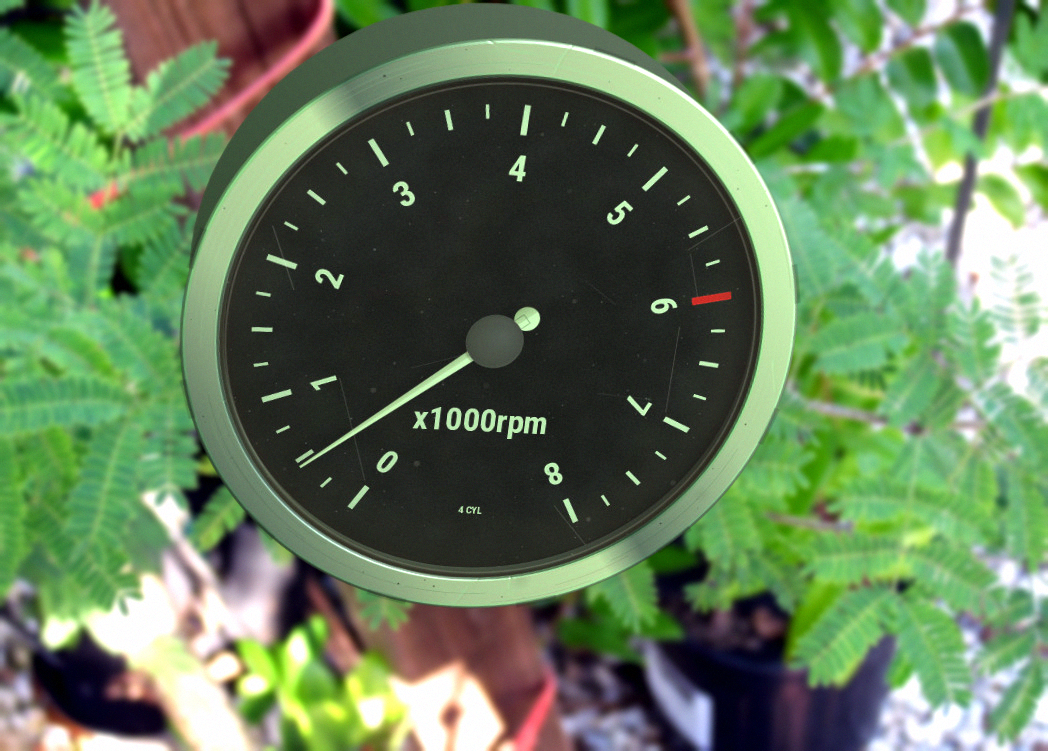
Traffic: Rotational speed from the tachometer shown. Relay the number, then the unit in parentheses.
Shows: 500 (rpm)
